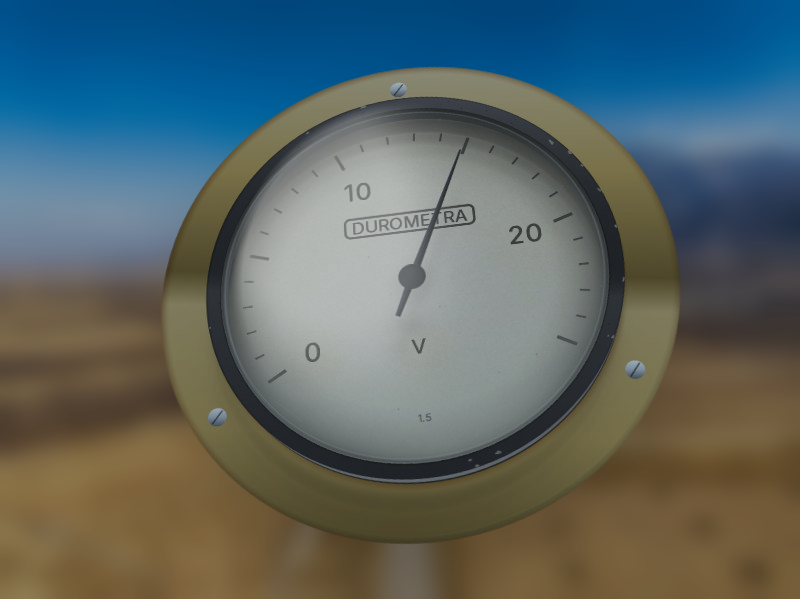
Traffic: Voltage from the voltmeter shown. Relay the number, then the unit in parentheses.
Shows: 15 (V)
